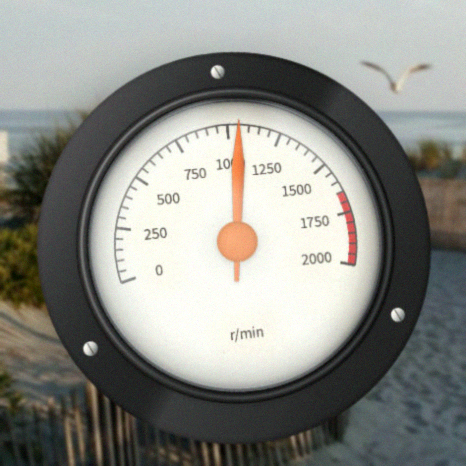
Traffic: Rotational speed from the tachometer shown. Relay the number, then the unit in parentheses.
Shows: 1050 (rpm)
